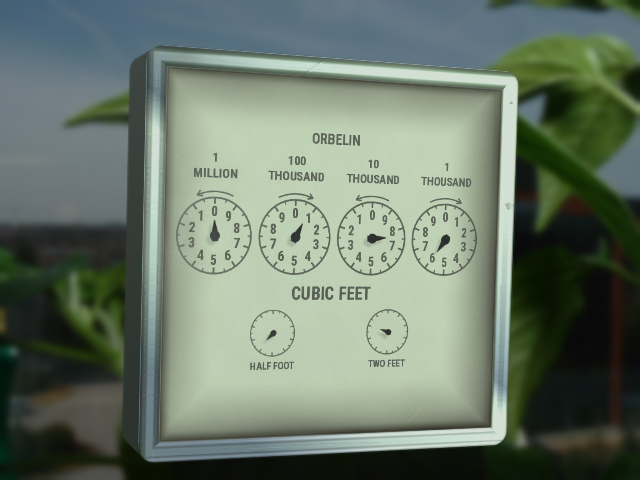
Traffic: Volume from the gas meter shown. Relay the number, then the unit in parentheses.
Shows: 7600 (ft³)
